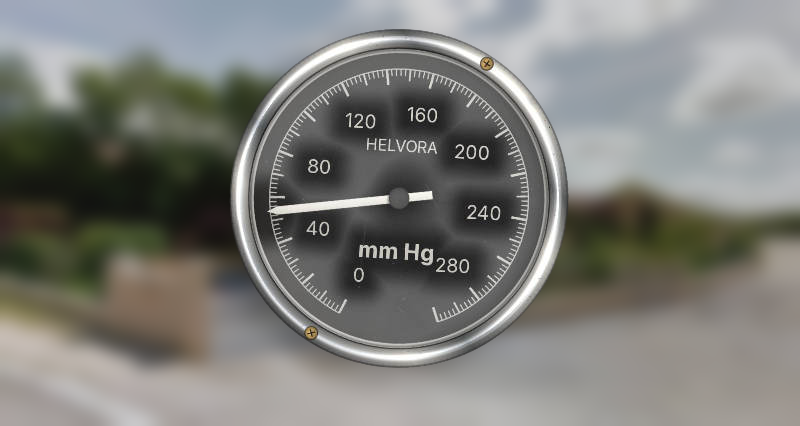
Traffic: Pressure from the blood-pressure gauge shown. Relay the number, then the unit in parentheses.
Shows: 54 (mmHg)
